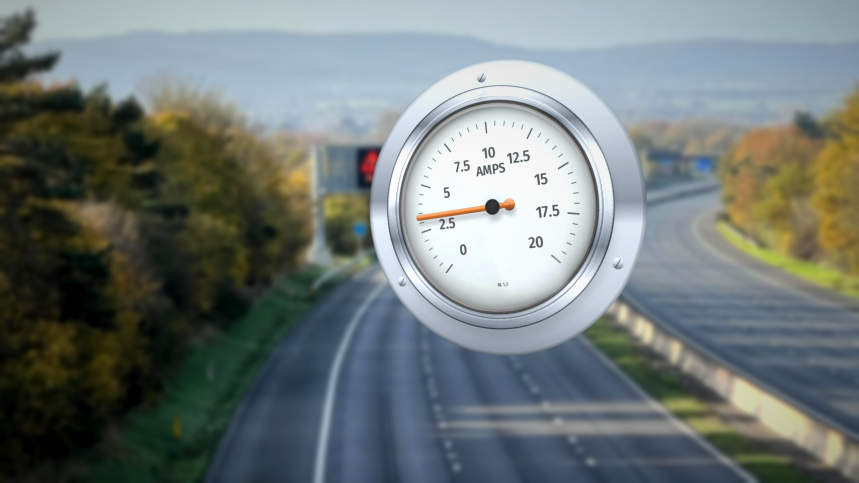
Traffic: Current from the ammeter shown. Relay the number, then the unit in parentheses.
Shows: 3.25 (A)
